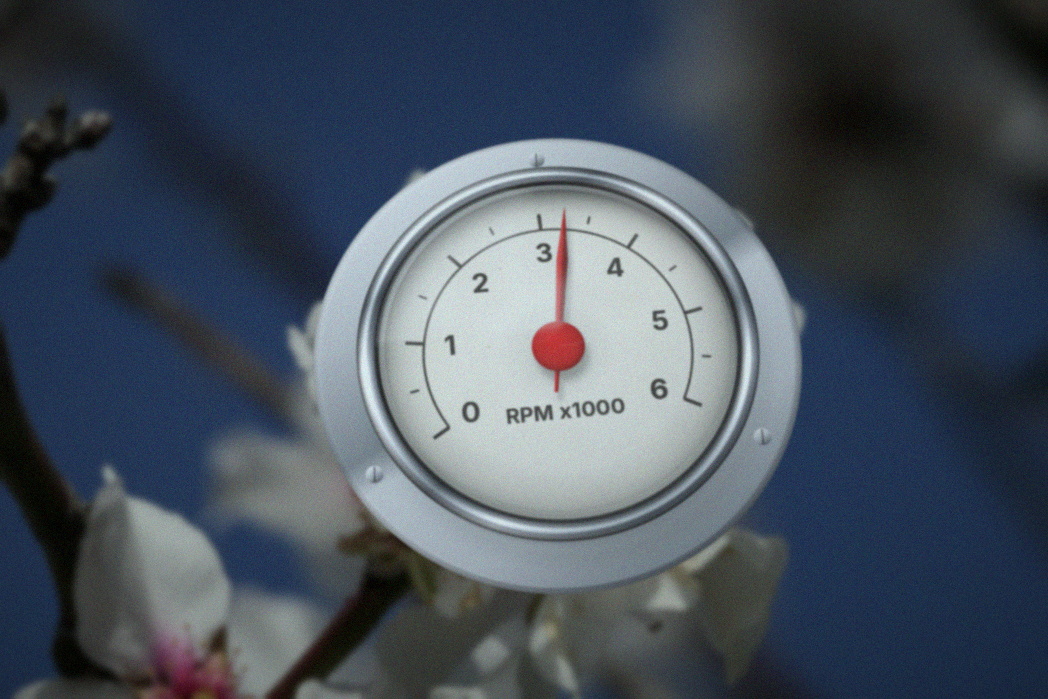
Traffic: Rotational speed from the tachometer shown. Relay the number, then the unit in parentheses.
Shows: 3250 (rpm)
